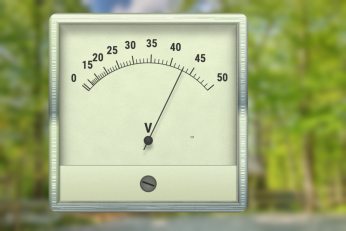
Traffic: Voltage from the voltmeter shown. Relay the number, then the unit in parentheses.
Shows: 43 (V)
